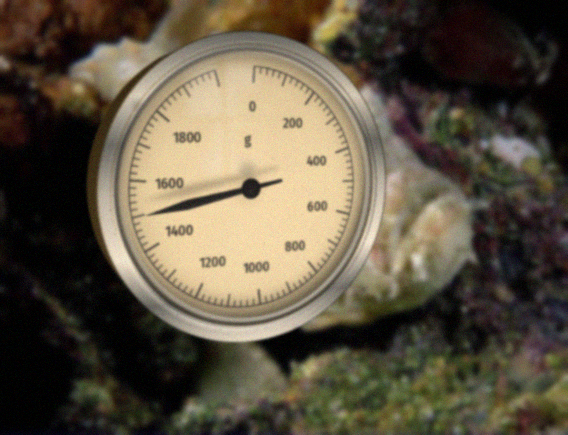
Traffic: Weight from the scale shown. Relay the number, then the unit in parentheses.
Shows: 1500 (g)
